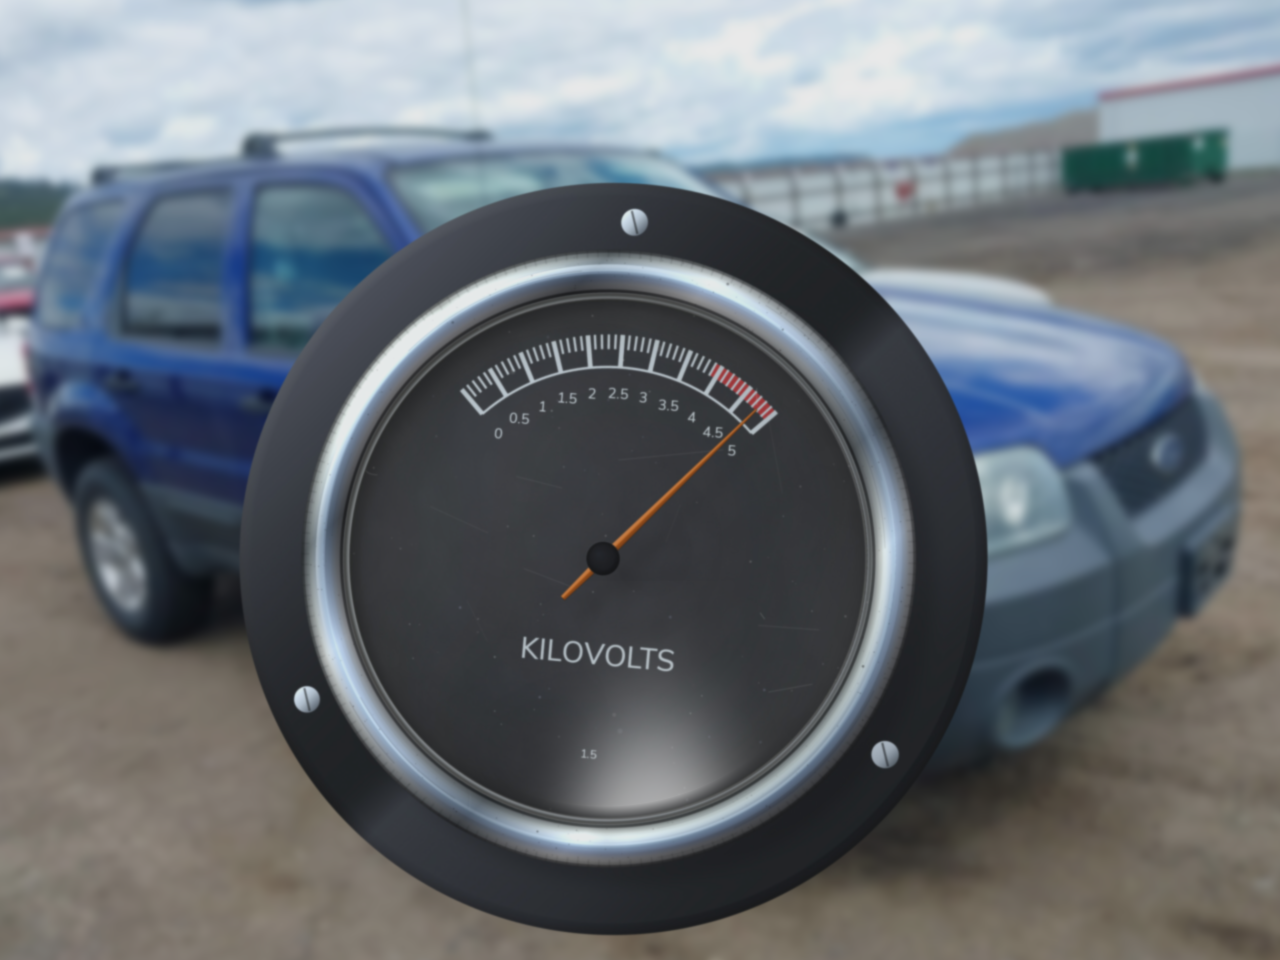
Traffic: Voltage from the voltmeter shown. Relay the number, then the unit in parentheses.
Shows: 4.8 (kV)
